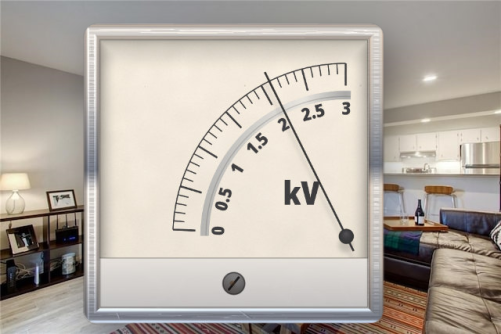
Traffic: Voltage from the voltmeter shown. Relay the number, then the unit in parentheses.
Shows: 2.1 (kV)
